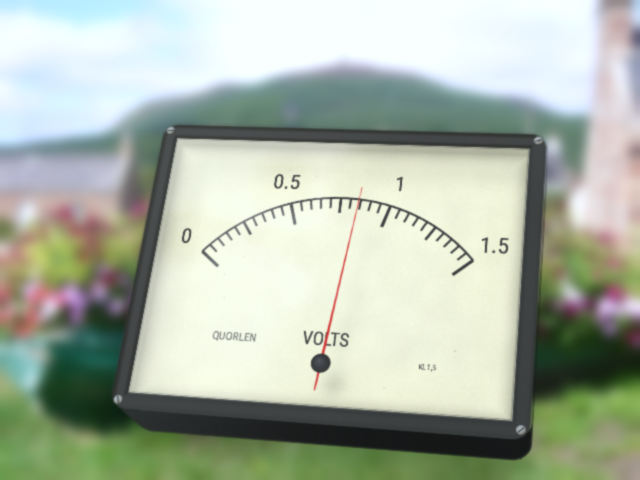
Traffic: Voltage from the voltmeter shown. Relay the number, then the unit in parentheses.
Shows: 0.85 (V)
